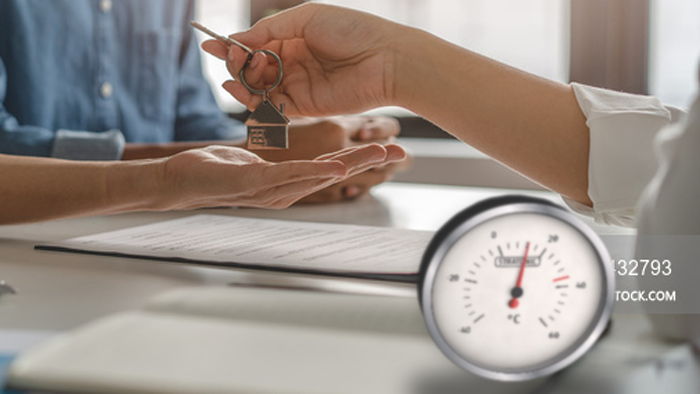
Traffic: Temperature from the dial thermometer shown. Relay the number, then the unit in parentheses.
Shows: 12 (°C)
